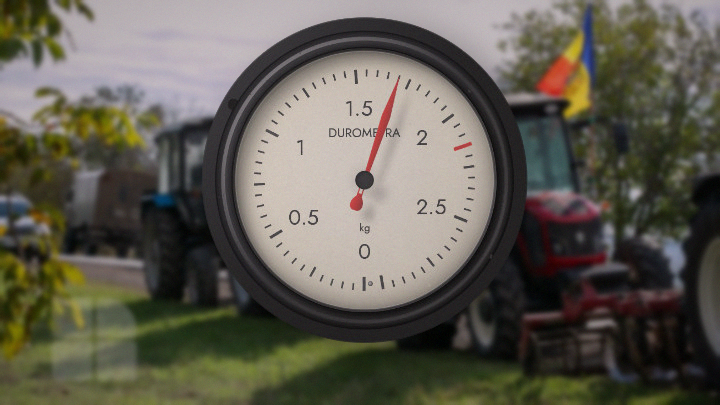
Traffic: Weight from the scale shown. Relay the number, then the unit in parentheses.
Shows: 1.7 (kg)
